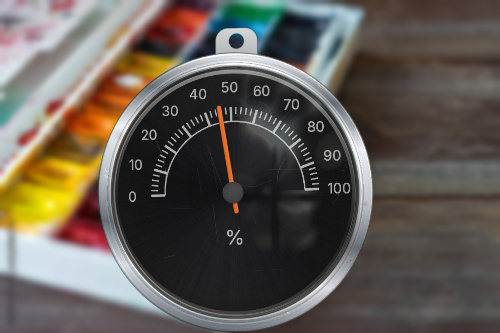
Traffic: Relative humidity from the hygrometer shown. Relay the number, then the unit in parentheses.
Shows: 46 (%)
